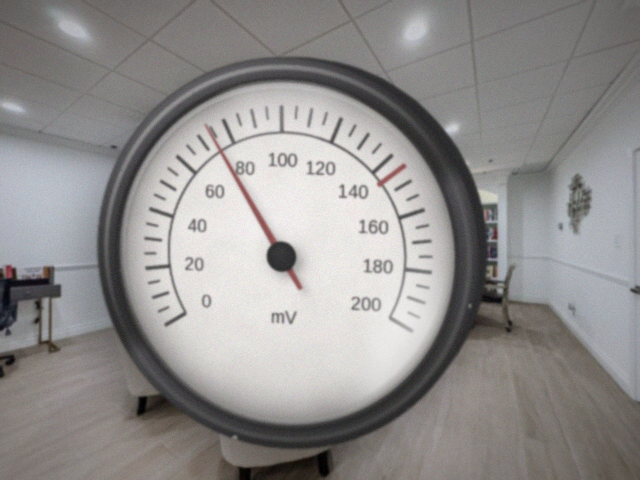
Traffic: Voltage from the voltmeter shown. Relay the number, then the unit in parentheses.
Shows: 75 (mV)
